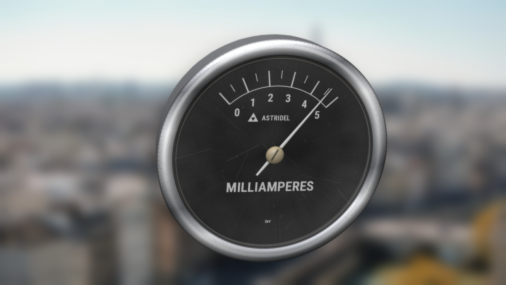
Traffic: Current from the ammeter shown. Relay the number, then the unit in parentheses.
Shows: 4.5 (mA)
